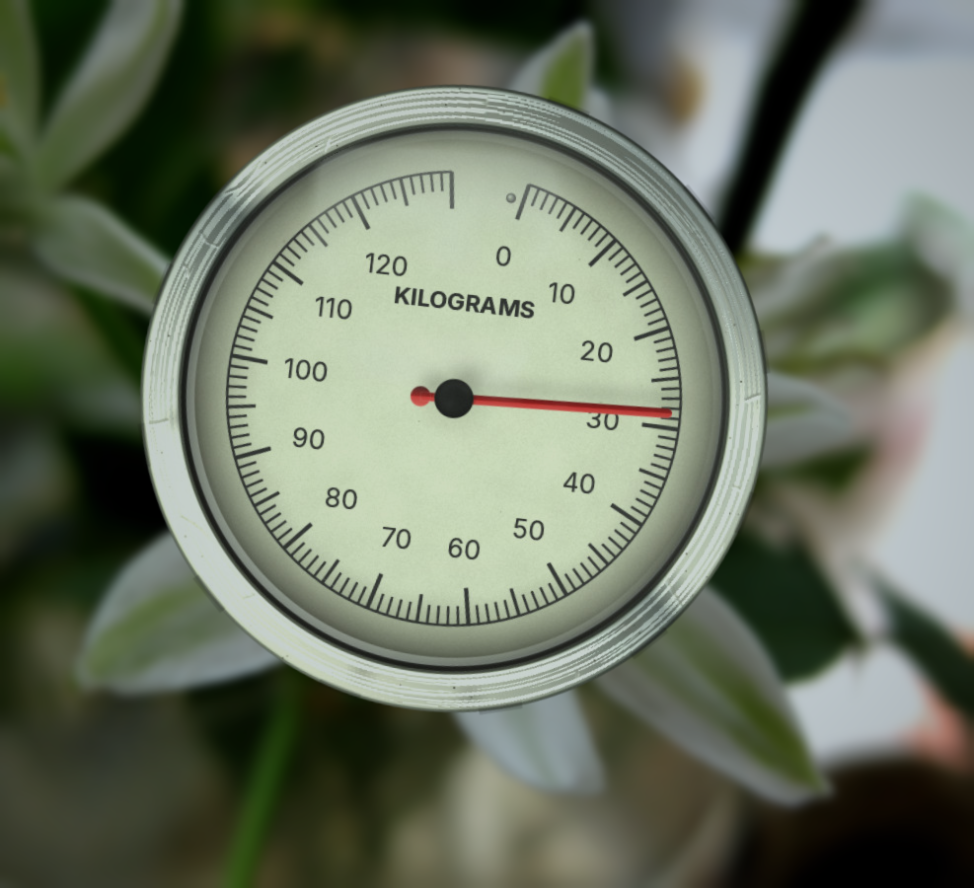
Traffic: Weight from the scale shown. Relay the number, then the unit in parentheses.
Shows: 28.5 (kg)
